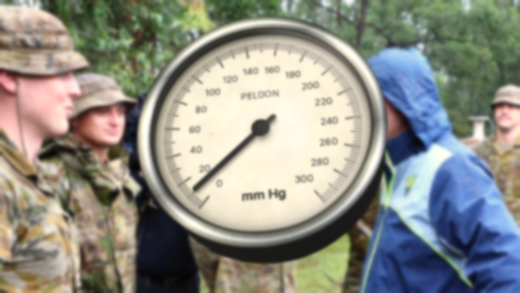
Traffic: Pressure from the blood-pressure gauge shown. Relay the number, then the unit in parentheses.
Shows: 10 (mmHg)
